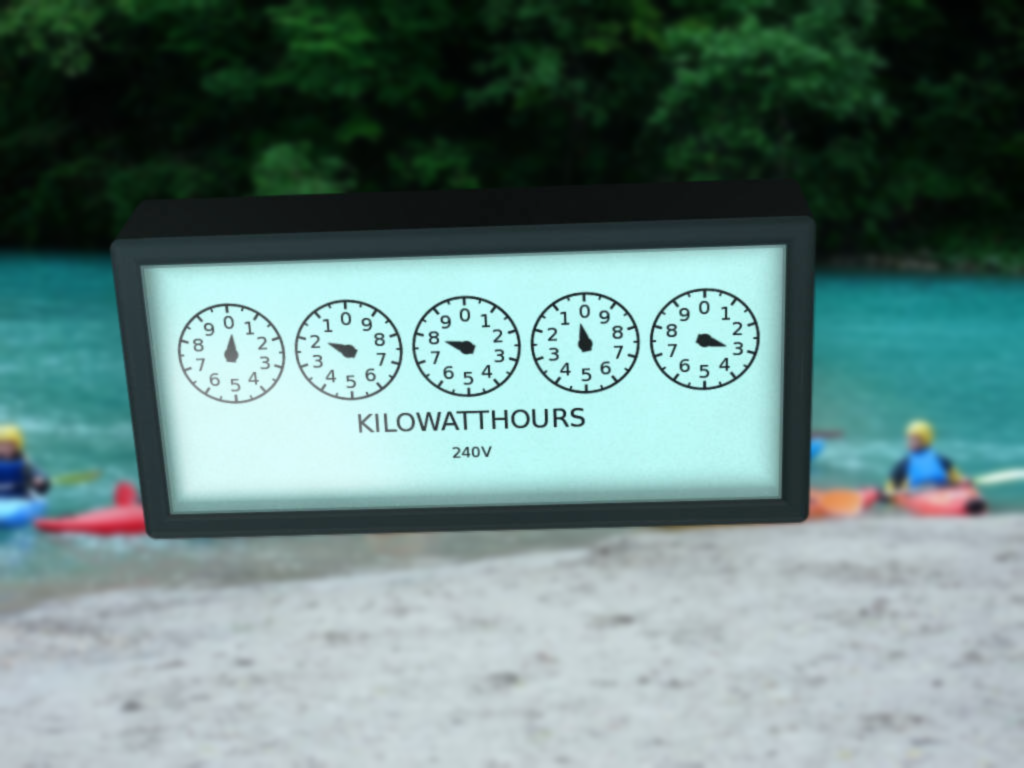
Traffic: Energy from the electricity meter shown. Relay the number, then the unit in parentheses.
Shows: 1803 (kWh)
